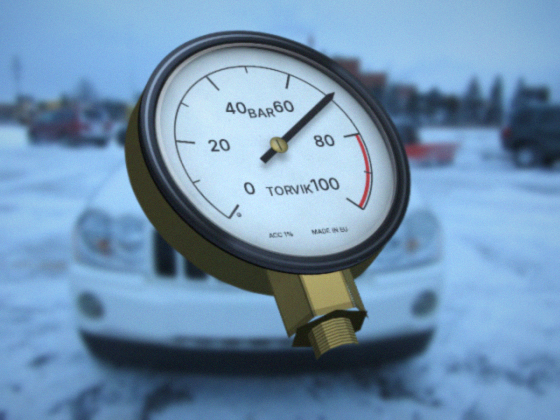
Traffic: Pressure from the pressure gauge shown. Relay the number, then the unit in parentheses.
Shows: 70 (bar)
